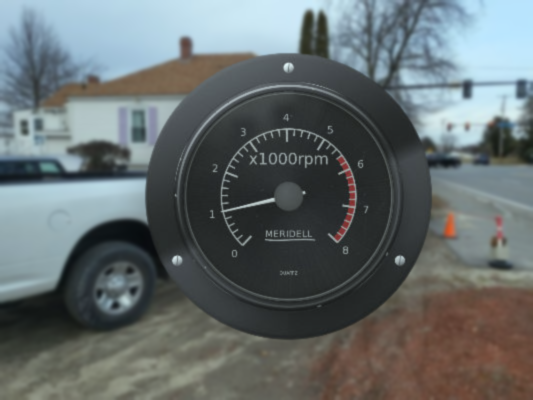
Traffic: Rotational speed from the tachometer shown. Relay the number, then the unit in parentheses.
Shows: 1000 (rpm)
